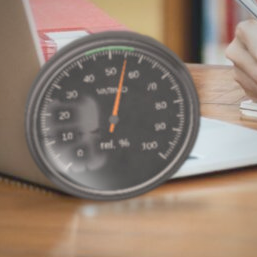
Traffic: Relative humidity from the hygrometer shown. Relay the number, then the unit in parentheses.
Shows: 55 (%)
